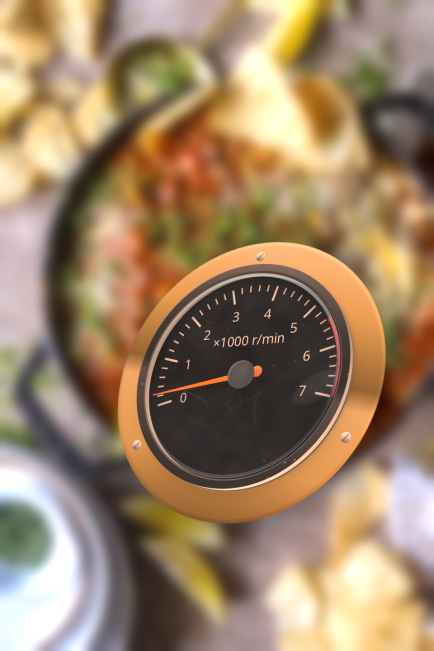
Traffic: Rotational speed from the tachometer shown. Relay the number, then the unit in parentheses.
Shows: 200 (rpm)
